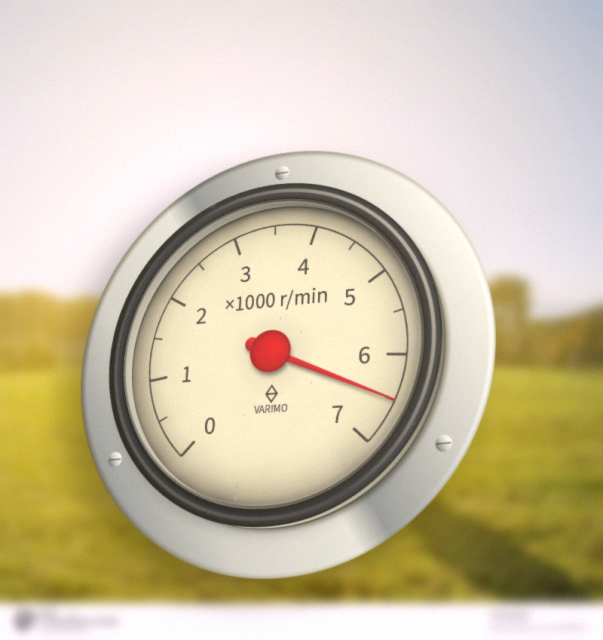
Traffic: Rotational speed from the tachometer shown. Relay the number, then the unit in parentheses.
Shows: 6500 (rpm)
